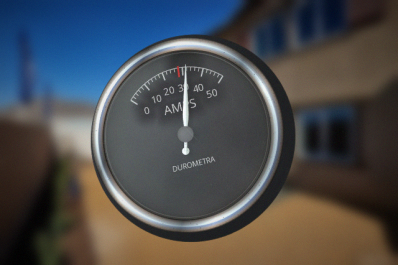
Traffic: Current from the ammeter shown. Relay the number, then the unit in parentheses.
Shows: 32 (A)
